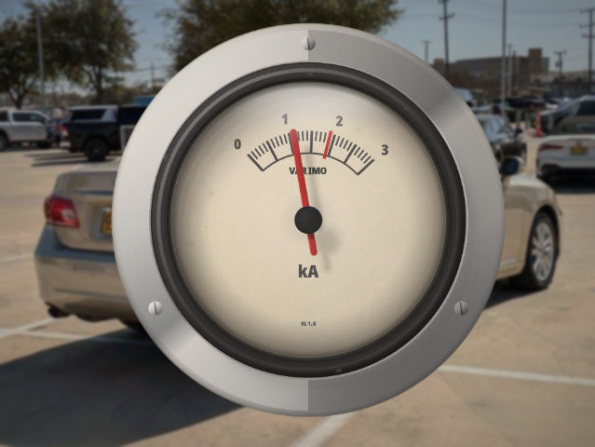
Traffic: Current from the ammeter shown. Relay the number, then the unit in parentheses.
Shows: 1.1 (kA)
